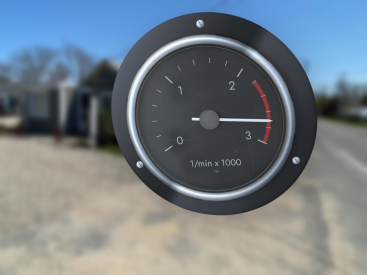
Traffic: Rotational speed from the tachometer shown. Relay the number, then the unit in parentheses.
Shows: 2700 (rpm)
